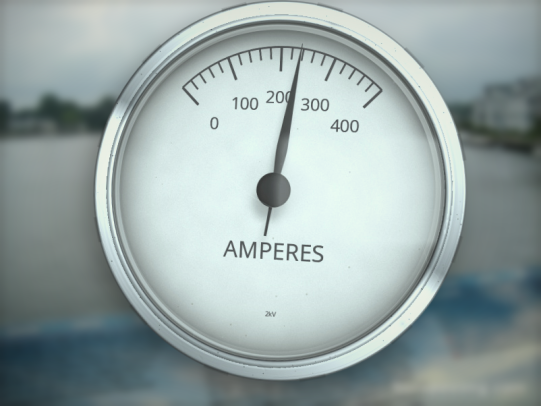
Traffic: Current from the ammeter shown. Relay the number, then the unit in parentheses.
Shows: 240 (A)
